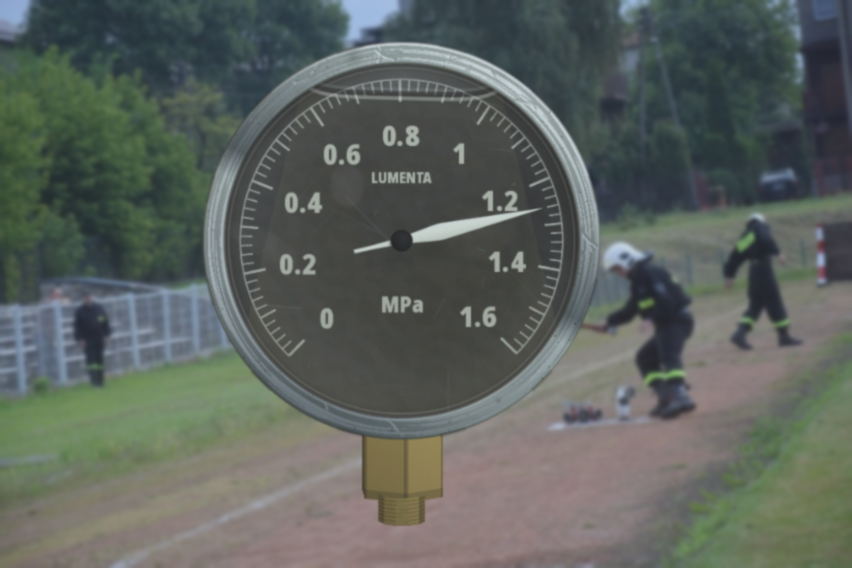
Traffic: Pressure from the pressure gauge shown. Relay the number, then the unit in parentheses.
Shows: 1.26 (MPa)
